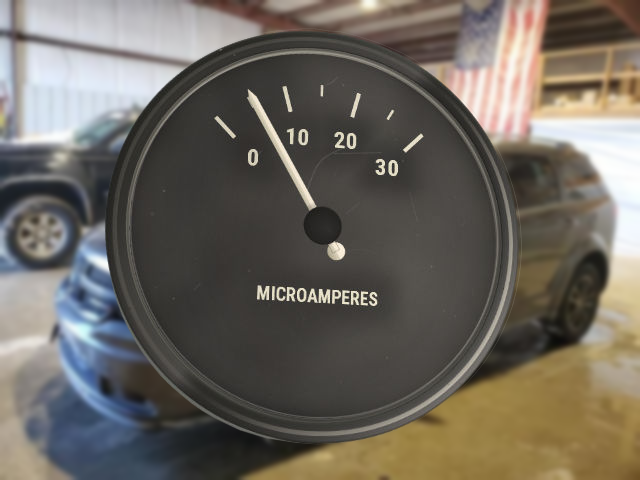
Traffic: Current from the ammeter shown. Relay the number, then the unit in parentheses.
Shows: 5 (µA)
